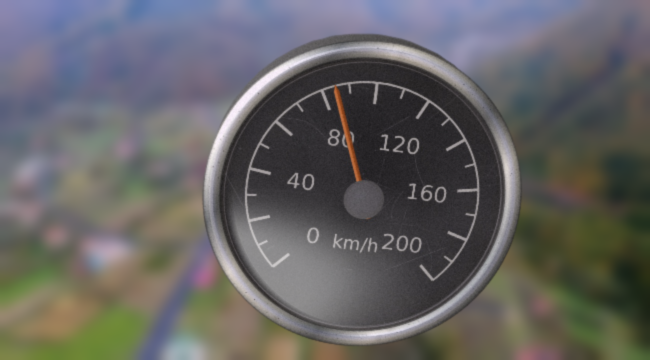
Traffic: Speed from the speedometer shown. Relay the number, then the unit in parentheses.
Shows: 85 (km/h)
